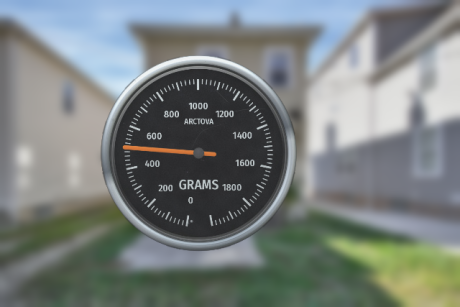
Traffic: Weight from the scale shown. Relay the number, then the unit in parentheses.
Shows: 500 (g)
